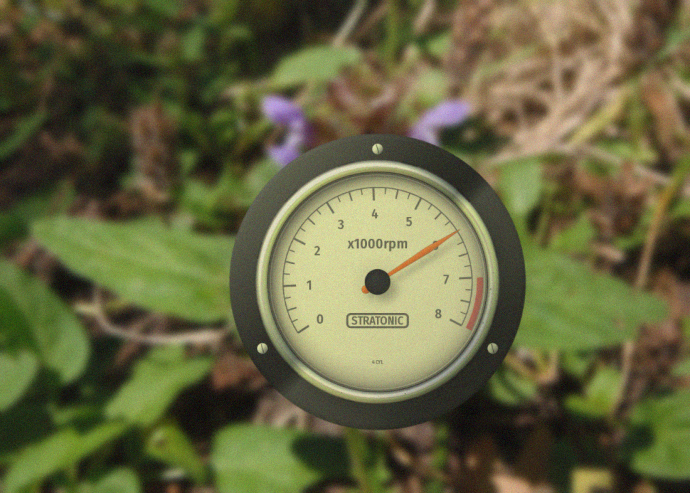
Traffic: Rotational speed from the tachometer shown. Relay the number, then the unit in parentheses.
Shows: 6000 (rpm)
